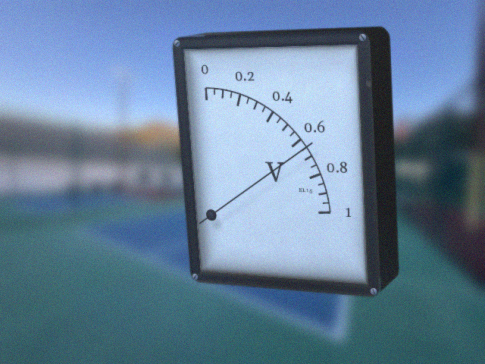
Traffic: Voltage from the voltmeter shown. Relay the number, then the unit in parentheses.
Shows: 0.65 (V)
